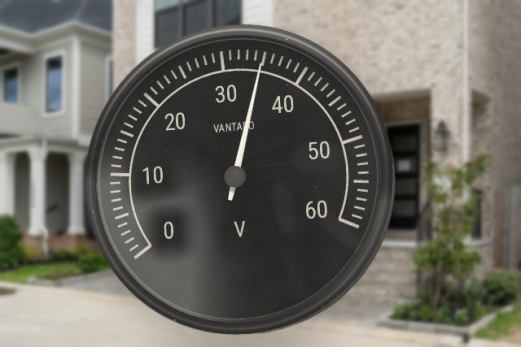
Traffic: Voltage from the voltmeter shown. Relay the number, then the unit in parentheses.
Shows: 35 (V)
